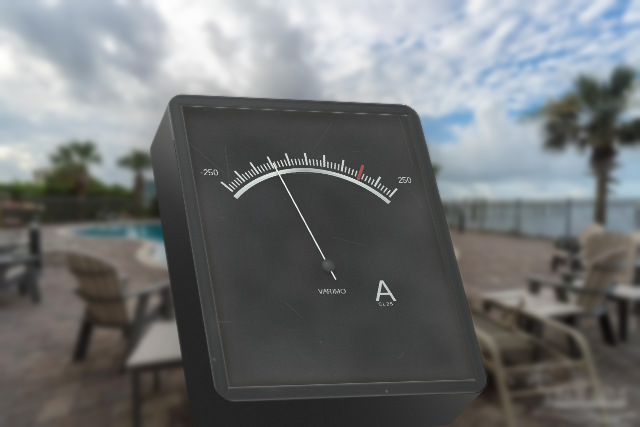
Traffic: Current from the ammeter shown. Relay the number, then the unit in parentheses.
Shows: -100 (A)
